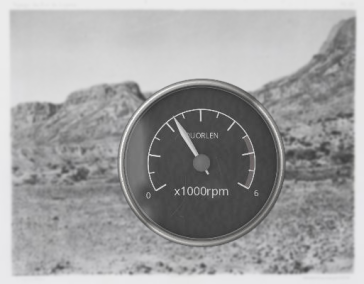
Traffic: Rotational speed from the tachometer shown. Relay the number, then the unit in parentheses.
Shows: 2250 (rpm)
